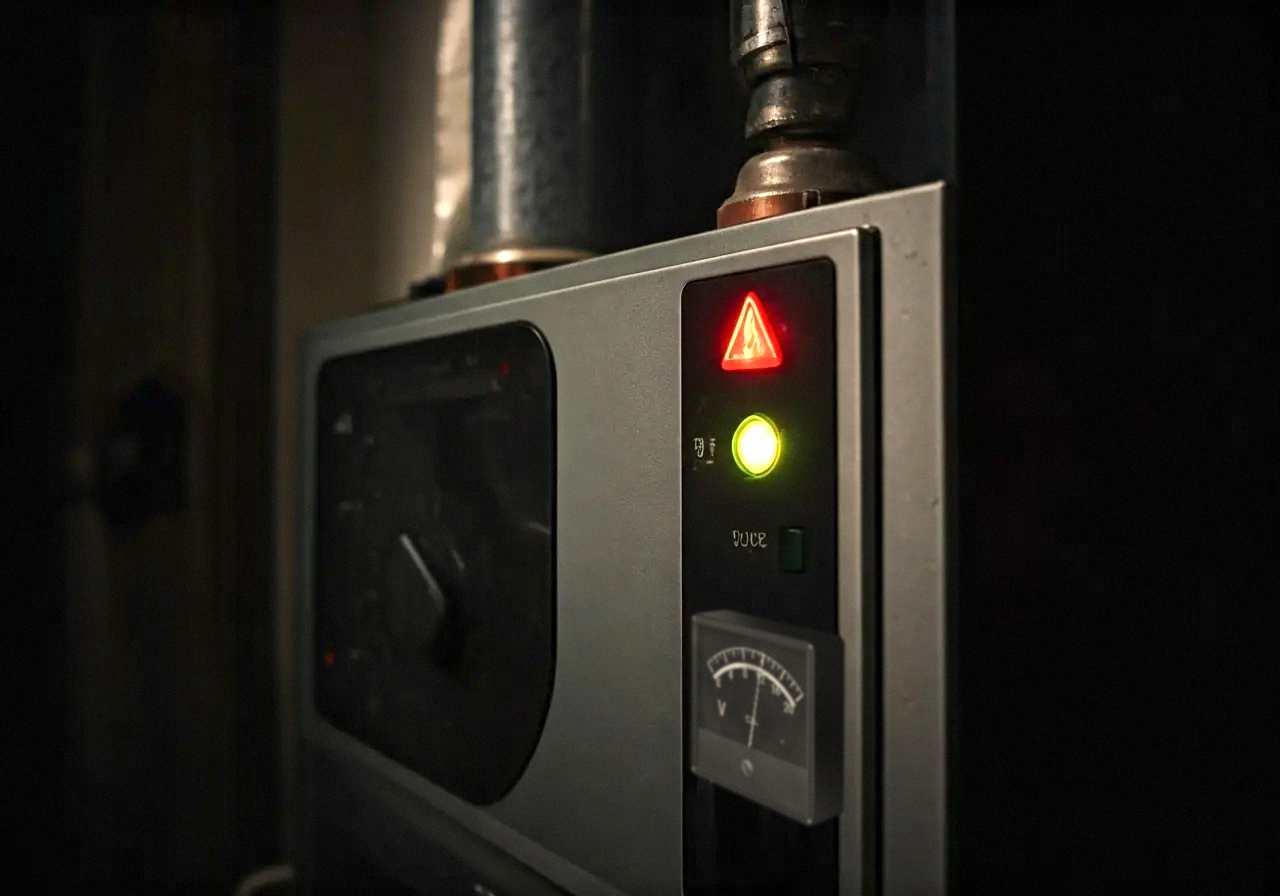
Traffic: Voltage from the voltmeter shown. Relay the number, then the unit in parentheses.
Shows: 12 (V)
